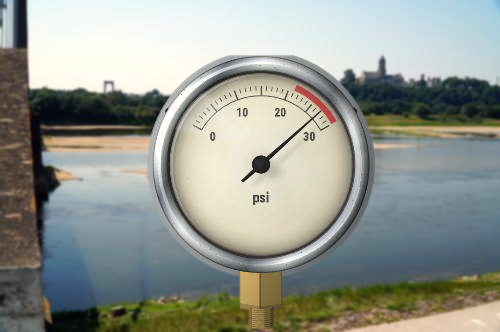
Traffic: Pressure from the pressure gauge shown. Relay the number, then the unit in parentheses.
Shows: 27 (psi)
